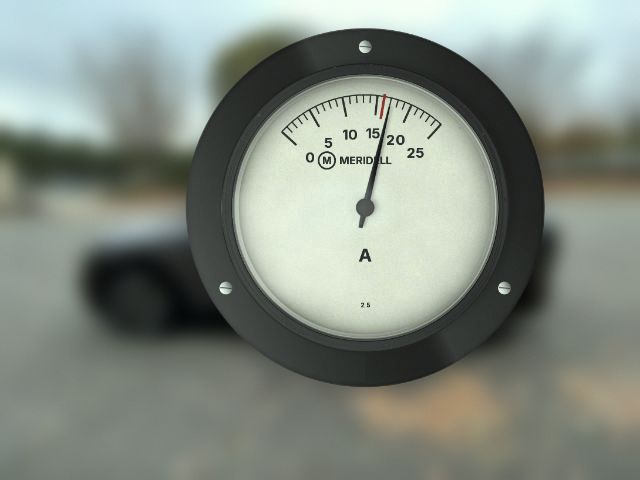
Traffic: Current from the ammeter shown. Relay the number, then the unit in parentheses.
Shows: 17 (A)
